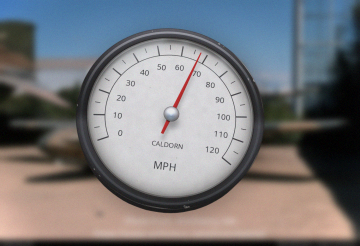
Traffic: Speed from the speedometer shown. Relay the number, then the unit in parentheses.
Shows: 67.5 (mph)
